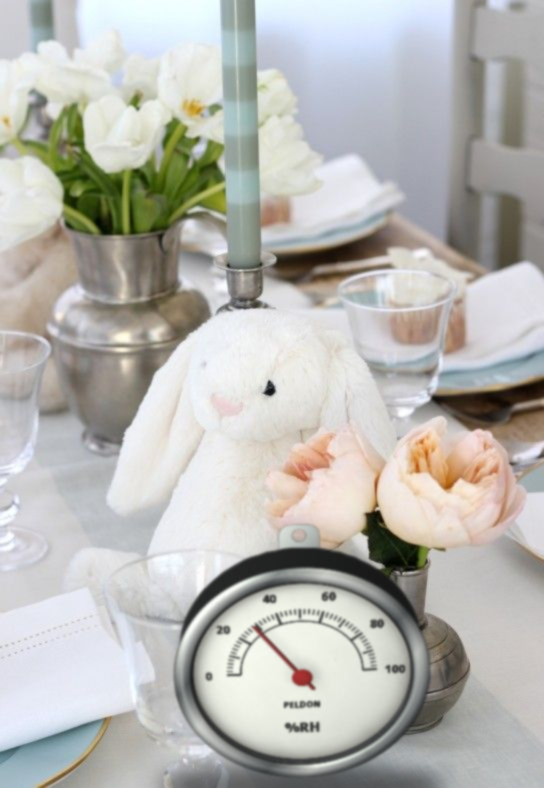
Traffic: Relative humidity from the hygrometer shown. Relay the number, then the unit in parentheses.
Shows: 30 (%)
